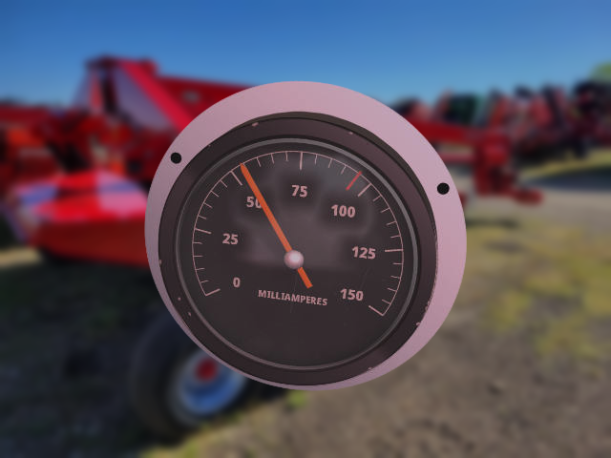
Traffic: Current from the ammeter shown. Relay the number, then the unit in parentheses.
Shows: 55 (mA)
